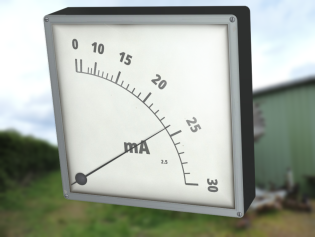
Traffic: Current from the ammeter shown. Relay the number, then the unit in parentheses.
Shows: 24 (mA)
